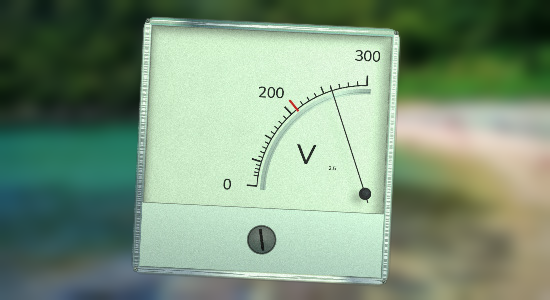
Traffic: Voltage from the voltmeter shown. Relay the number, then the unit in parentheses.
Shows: 260 (V)
